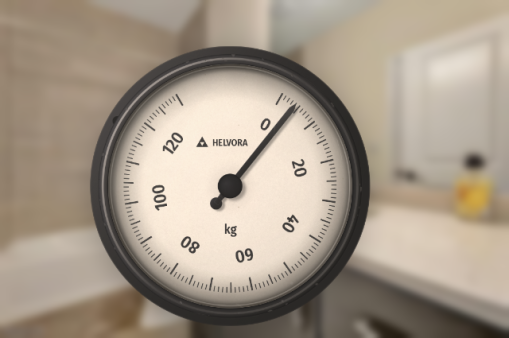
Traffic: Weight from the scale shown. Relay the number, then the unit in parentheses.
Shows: 4 (kg)
